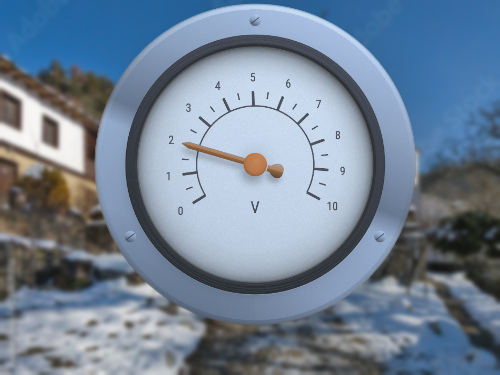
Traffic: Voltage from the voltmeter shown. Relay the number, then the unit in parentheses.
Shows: 2 (V)
